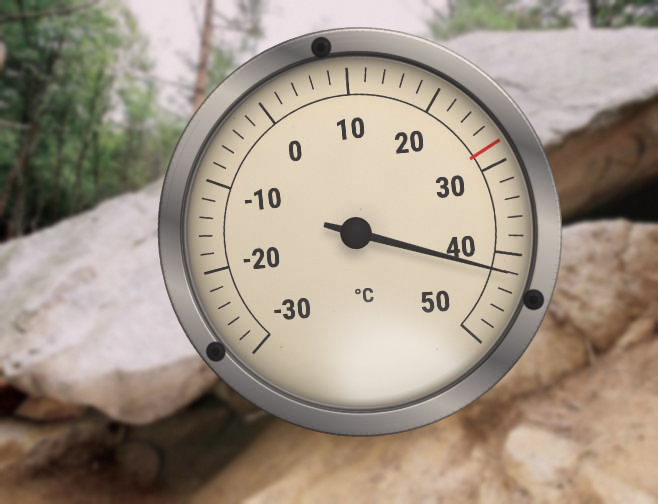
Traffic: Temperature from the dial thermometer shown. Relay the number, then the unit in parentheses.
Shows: 42 (°C)
